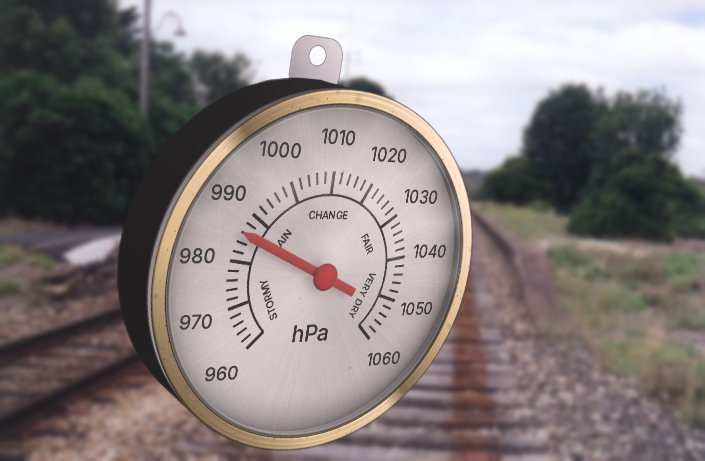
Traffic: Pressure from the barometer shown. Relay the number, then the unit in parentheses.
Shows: 986 (hPa)
